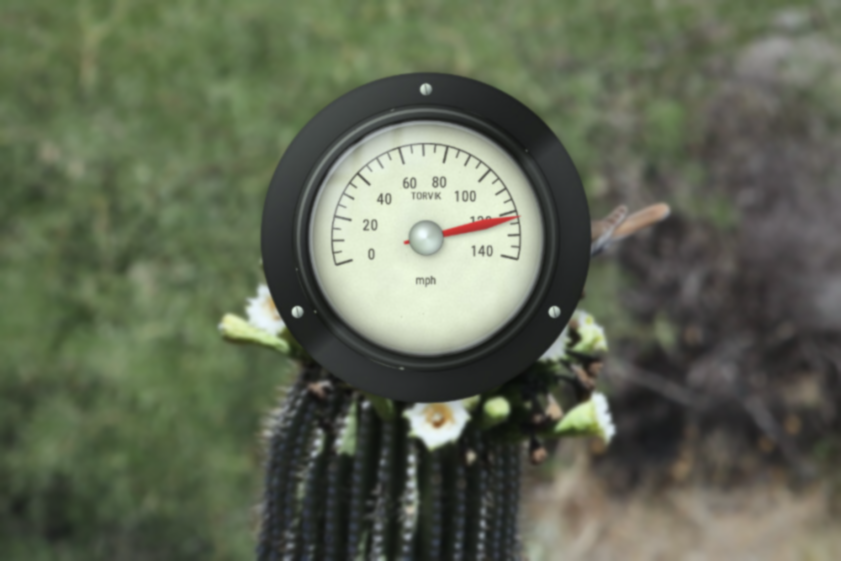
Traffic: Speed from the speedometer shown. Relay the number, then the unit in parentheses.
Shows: 122.5 (mph)
